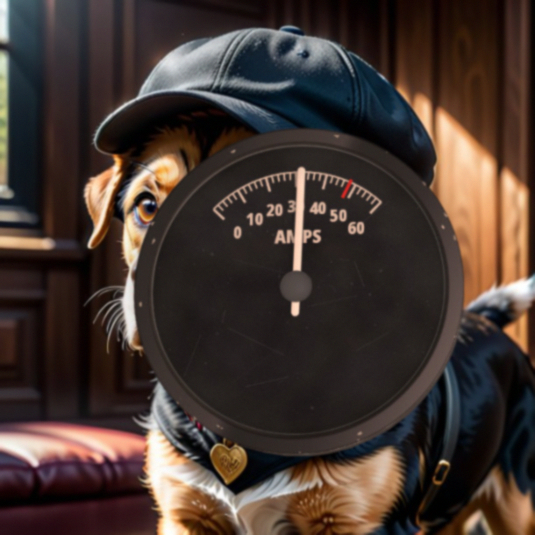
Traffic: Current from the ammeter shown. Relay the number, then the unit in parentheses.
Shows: 32 (A)
